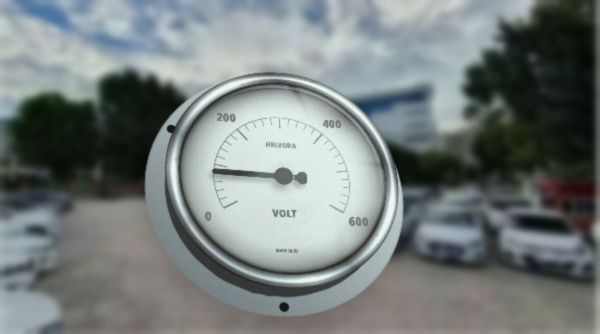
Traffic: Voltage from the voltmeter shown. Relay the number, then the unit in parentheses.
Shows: 80 (V)
